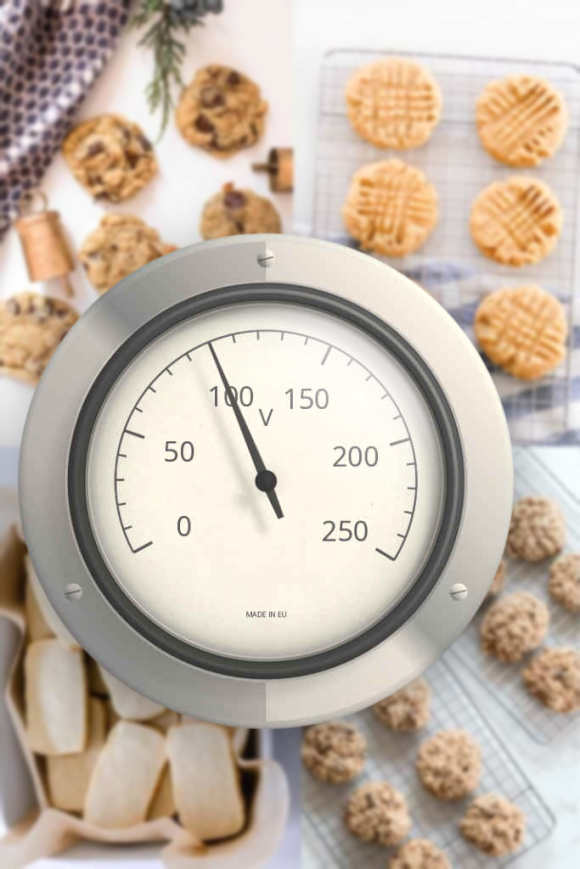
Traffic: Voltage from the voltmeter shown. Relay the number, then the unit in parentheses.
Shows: 100 (V)
